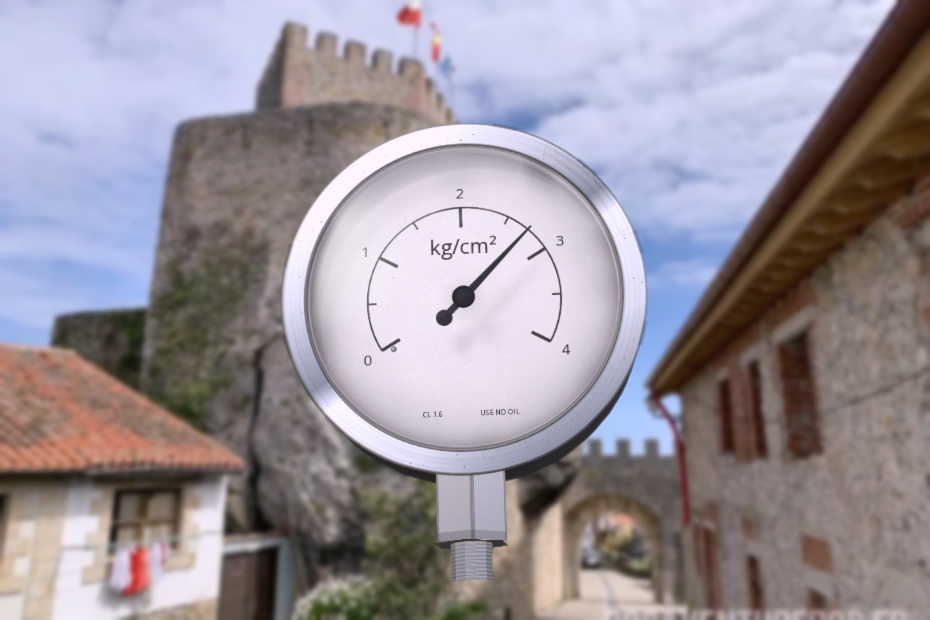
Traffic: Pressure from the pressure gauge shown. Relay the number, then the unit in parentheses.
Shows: 2.75 (kg/cm²)
